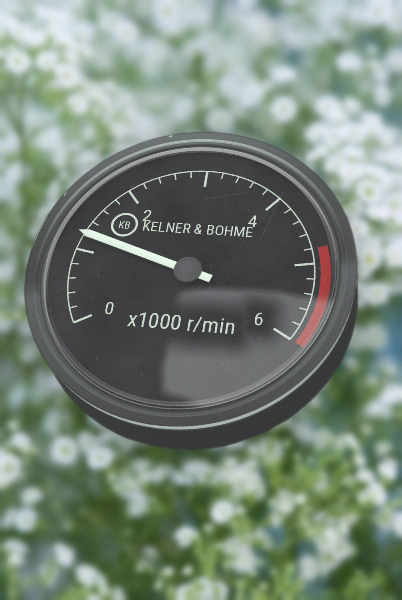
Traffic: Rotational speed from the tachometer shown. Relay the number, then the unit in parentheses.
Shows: 1200 (rpm)
